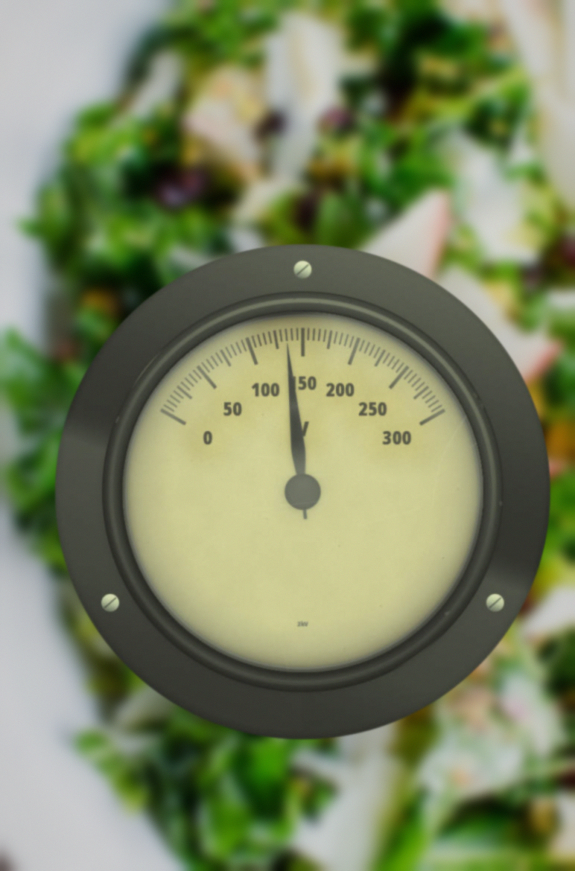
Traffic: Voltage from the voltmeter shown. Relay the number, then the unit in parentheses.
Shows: 135 (V)
